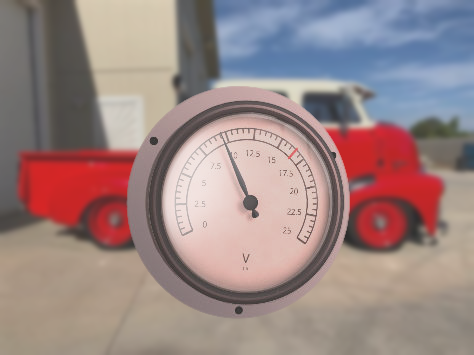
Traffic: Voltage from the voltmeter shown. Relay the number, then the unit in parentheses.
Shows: 9.5 (V)
